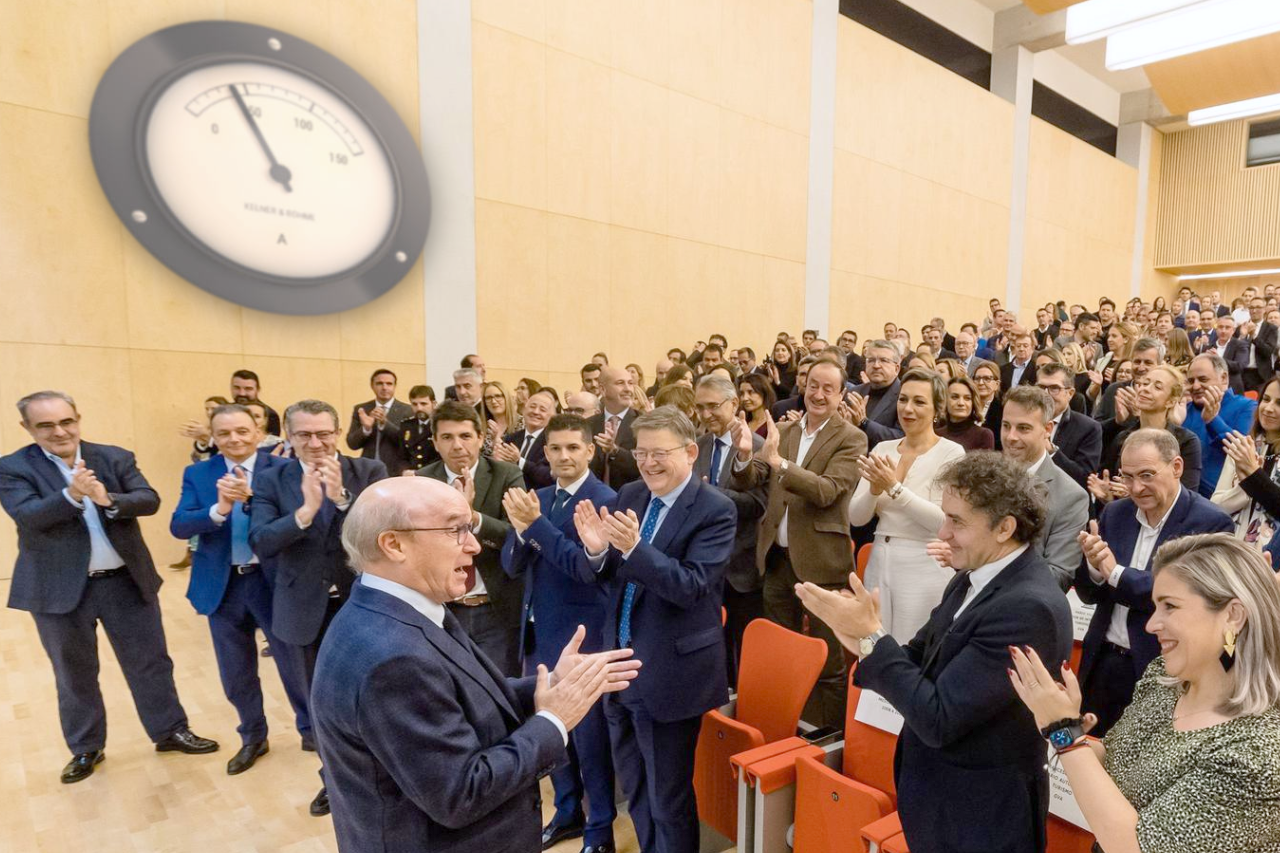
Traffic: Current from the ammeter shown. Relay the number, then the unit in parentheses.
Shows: 40 (A)
